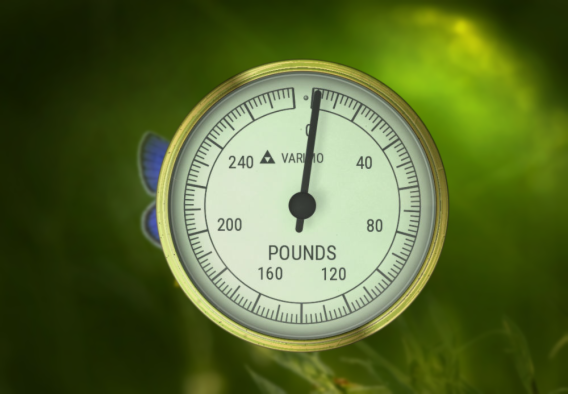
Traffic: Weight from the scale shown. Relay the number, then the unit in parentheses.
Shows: 2 (lb)
